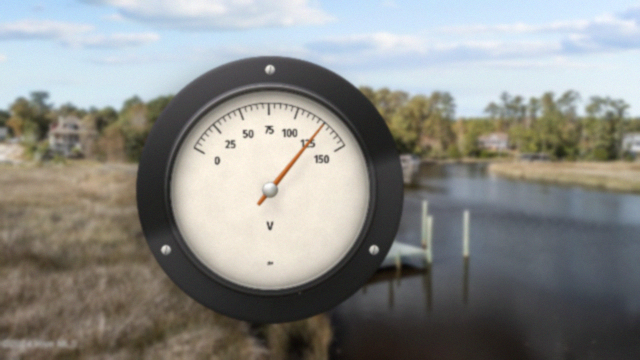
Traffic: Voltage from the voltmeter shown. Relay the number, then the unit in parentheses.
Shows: 125 (V)
